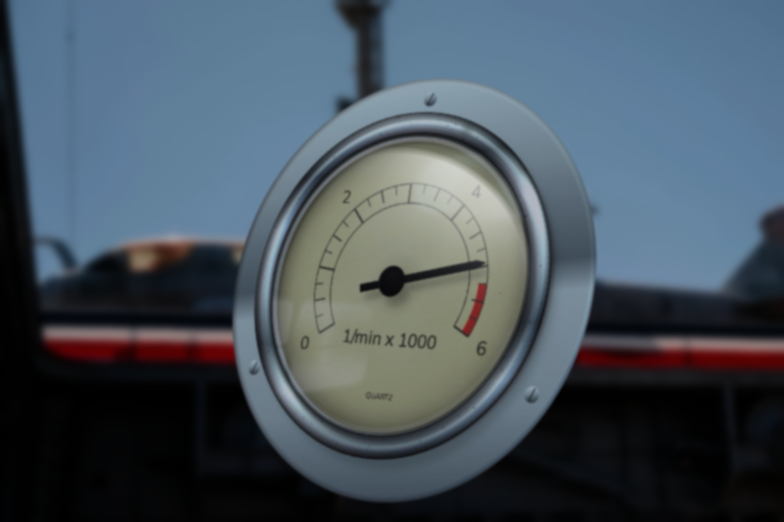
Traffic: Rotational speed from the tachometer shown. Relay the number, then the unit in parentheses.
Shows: 5000 (rpm)
